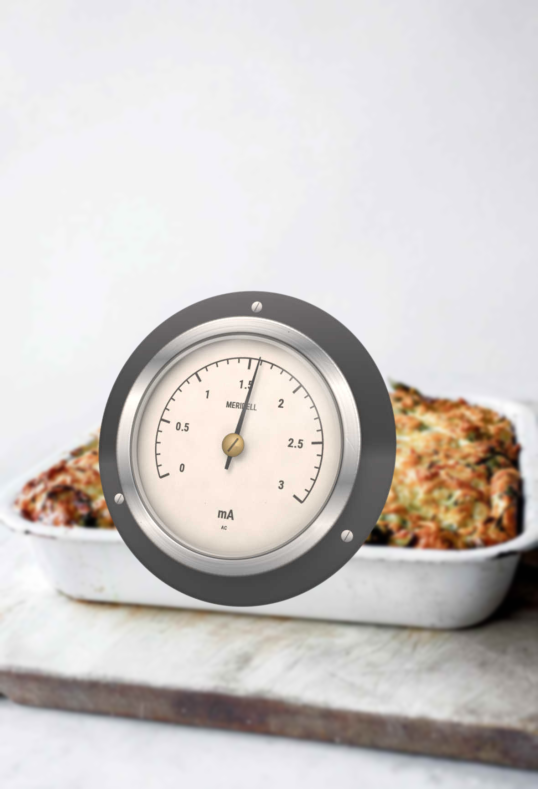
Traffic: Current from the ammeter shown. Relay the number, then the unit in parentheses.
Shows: 1.6 (mA)
